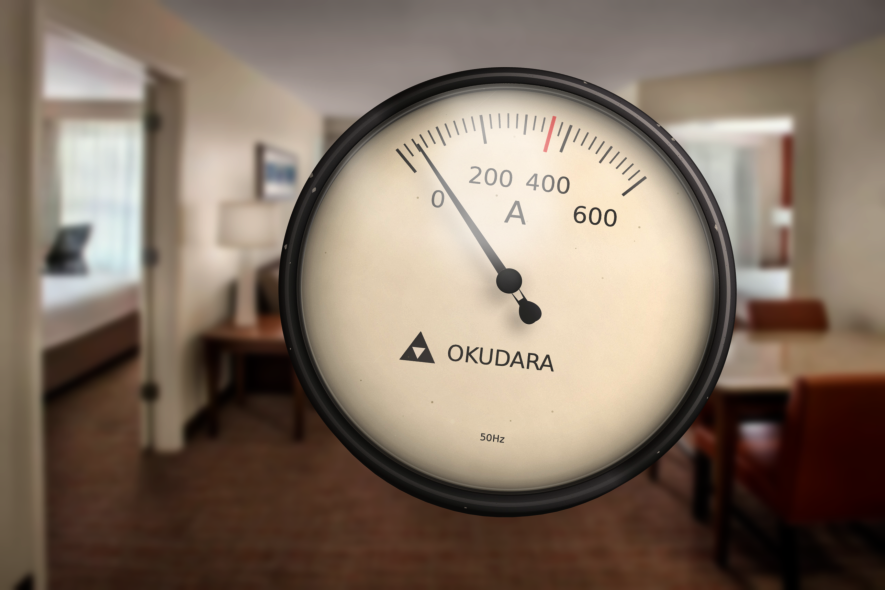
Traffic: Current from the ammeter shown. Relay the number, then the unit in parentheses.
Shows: 40 (A)
